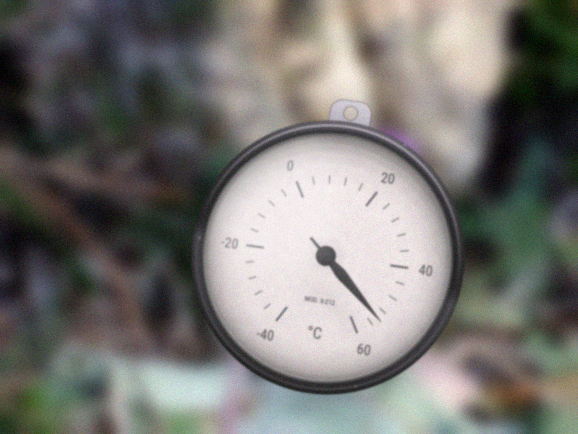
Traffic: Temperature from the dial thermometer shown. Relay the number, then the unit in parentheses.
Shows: 54 (°C)
